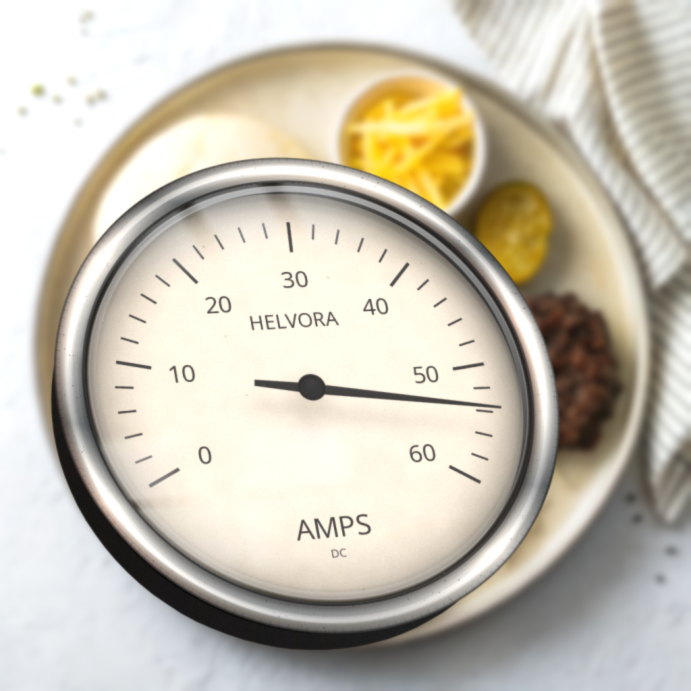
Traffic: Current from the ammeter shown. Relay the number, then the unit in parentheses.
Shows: 54 (A)
